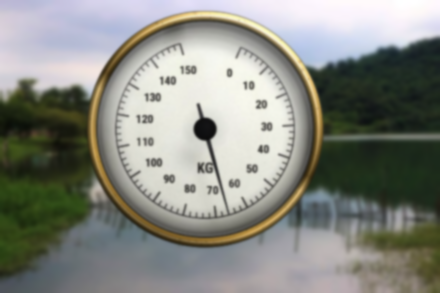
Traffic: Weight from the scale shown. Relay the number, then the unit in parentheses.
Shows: 66 (kg)
